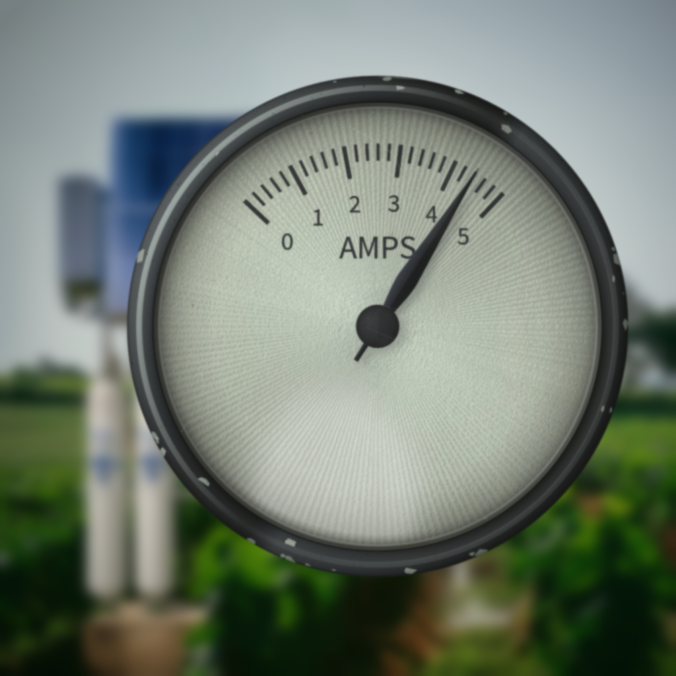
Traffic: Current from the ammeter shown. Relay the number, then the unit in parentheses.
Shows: 4.4 (A)
